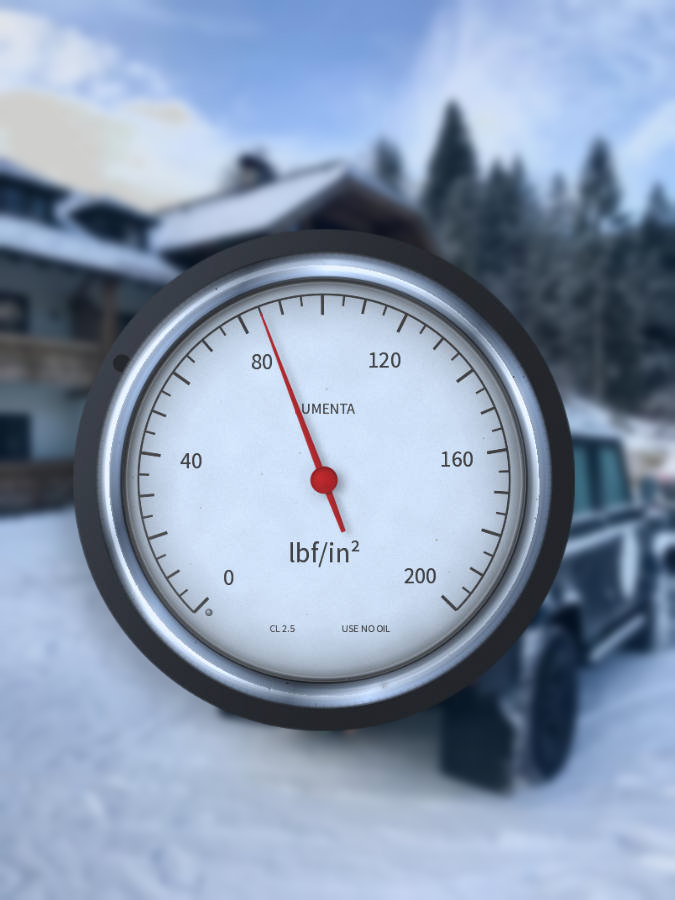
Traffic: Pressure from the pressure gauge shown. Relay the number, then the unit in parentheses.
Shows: 85 (psi)
